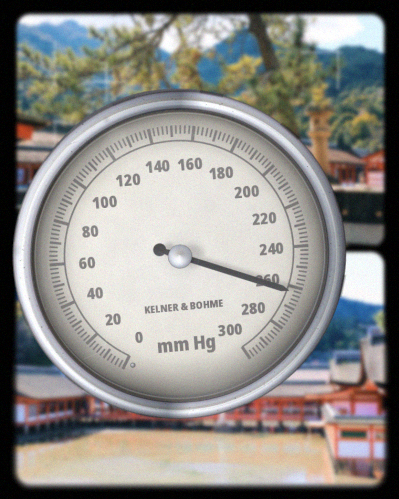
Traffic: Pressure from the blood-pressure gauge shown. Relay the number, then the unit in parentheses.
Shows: 262 (mmHg)
